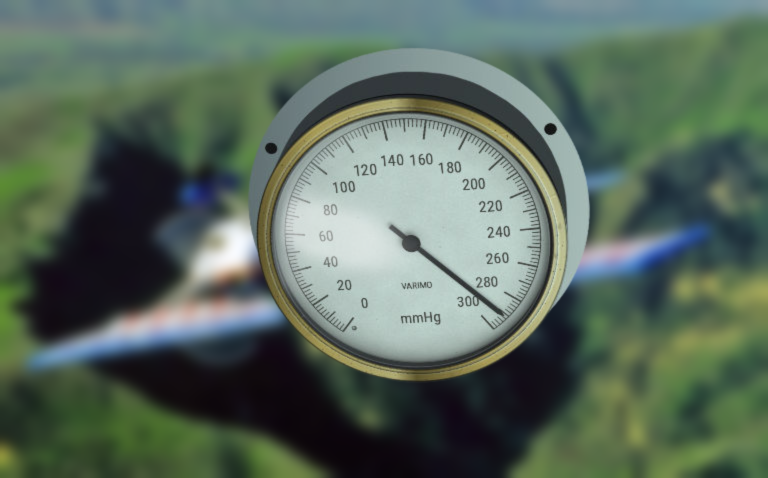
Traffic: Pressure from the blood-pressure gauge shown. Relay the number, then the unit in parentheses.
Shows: 290 (mmHg)
